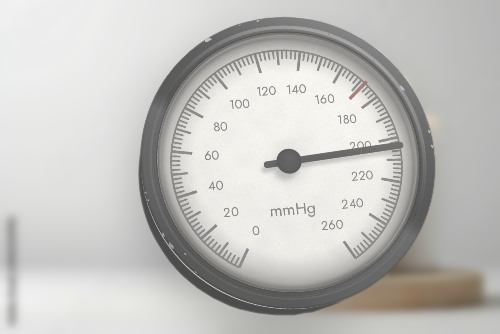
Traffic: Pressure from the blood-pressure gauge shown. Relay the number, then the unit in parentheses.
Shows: 204 (mmHg)
